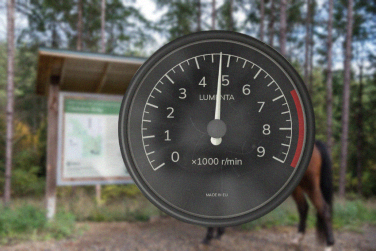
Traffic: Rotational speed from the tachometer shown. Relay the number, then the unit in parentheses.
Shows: 4750 (rpm)
